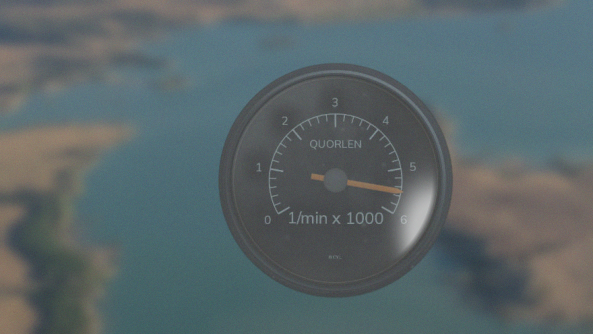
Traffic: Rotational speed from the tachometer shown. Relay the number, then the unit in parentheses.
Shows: 5500 (rpm)
